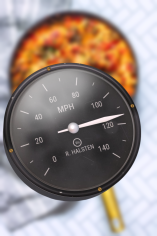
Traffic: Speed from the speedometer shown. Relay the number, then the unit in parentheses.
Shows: 115 (mph)
